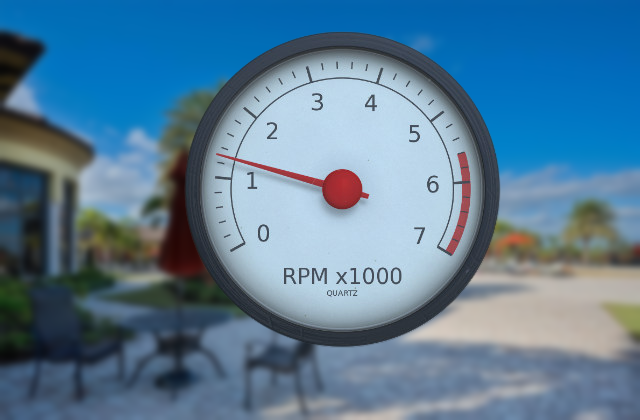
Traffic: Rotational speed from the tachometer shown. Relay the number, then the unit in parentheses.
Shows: 1300 (rpm)
